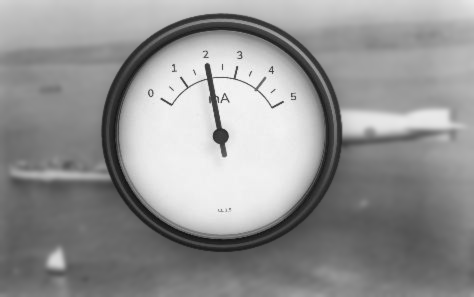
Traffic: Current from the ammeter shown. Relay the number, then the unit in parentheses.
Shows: 2 (mA)
